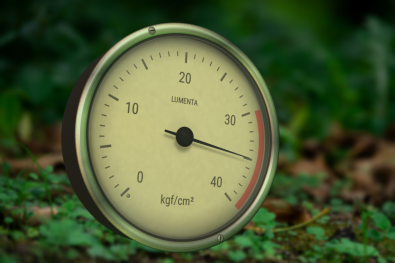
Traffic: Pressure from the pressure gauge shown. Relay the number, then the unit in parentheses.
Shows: 35 (kg/cm²)
